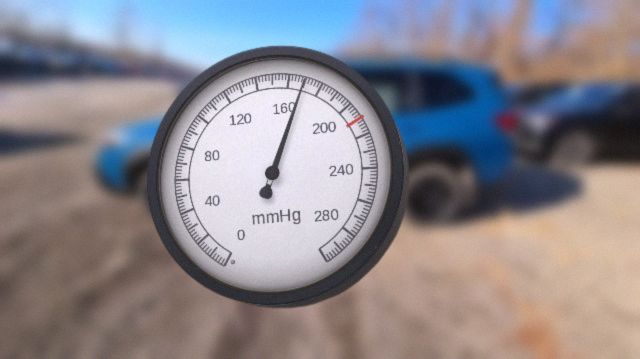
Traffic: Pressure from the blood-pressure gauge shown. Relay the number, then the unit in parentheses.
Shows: 170 (mmHg)
